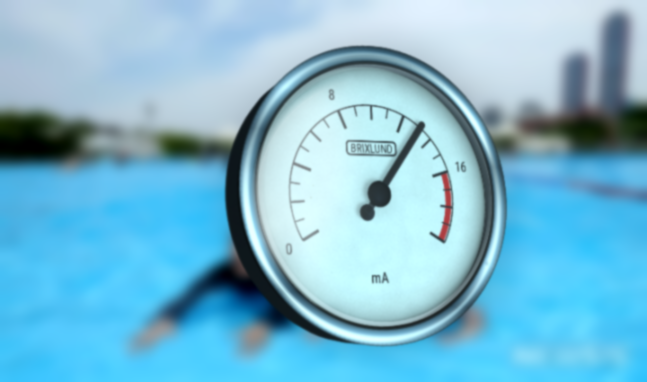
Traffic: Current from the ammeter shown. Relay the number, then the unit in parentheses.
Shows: 13 (mA)
